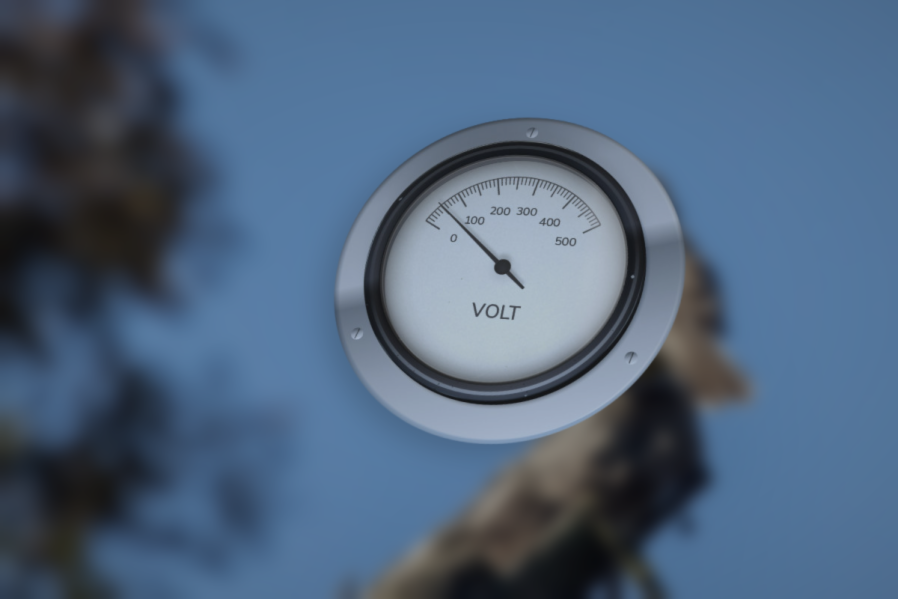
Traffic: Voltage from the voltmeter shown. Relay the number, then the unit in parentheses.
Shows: 50 (V)
